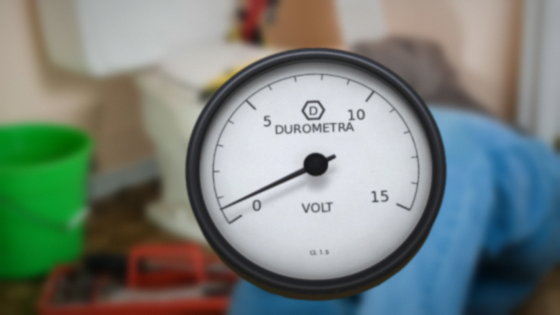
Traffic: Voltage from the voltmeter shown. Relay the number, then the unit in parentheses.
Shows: 0.5 (V)
